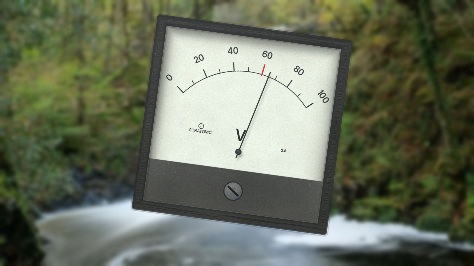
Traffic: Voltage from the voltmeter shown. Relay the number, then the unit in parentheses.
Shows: 65 (V)
